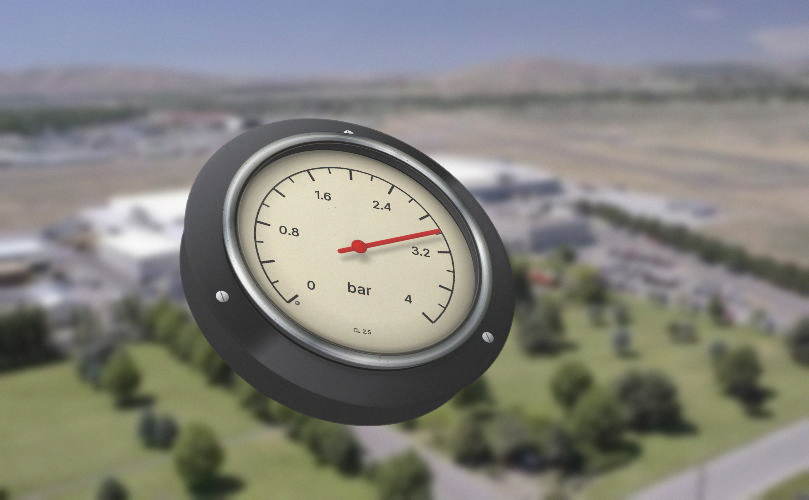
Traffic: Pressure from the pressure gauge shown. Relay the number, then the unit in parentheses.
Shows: 3 (bar)
